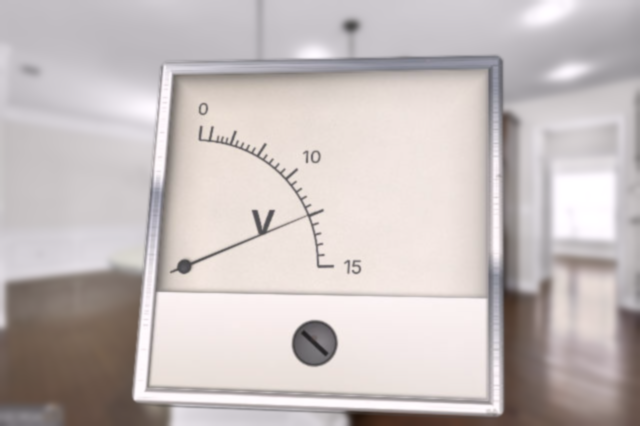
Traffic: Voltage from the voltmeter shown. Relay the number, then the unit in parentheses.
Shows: 12.5 (V)
